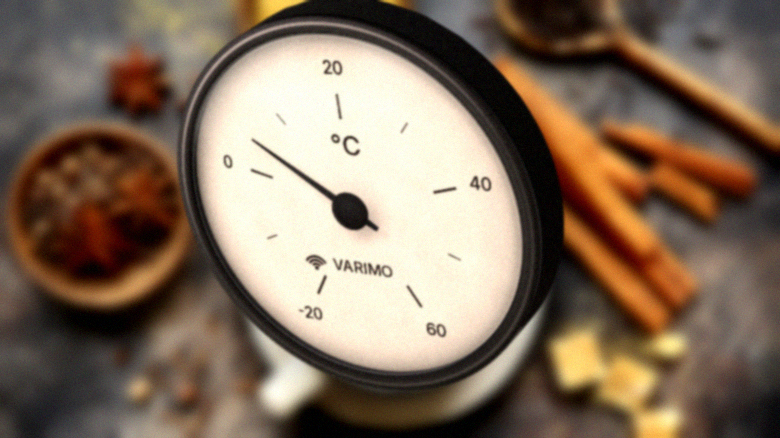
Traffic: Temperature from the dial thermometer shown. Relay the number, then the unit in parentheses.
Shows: 5 (°C)
